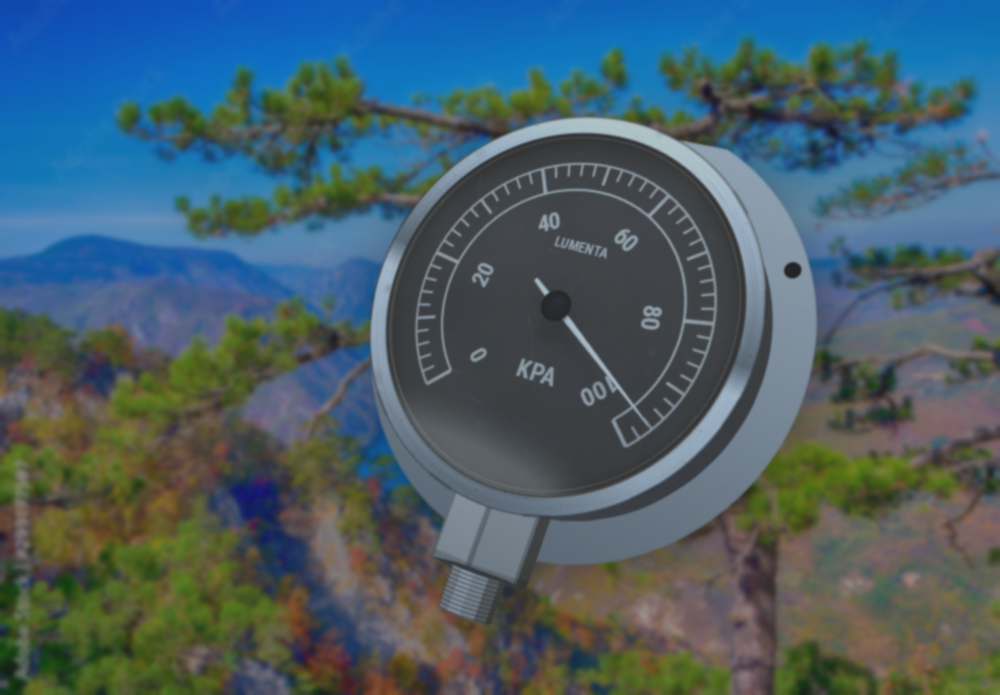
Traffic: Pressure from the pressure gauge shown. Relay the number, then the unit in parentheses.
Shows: 96 (kPa)
